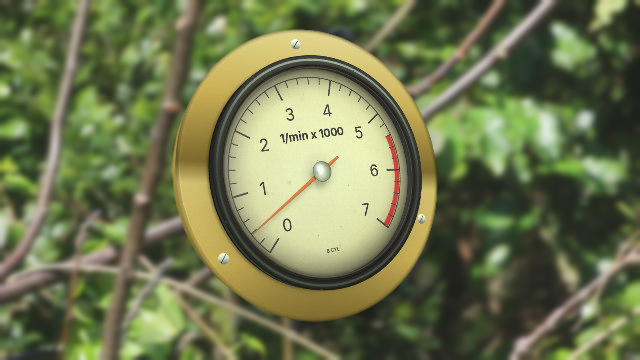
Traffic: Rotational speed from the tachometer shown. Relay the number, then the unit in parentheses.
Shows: 400 (rpm)
